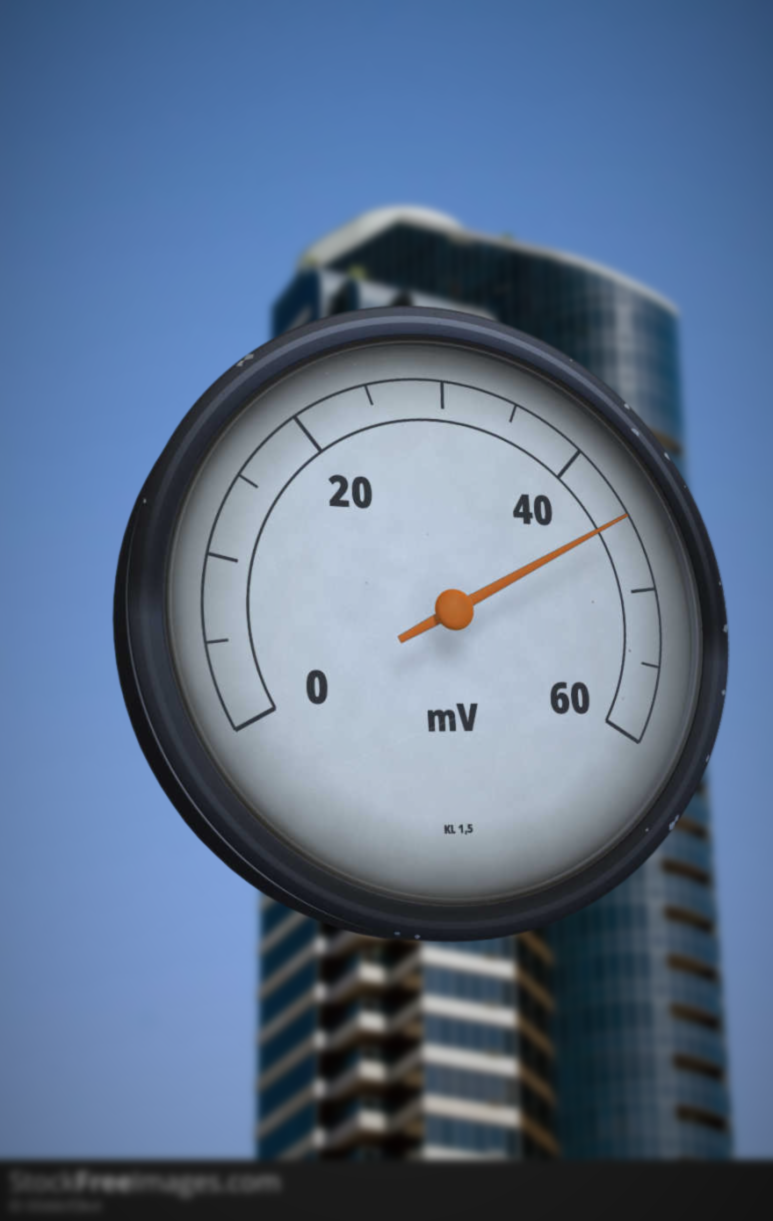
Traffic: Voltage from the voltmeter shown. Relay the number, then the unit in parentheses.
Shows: 45 (mV)
